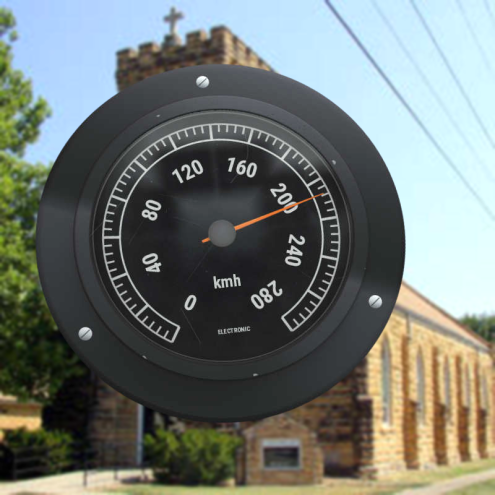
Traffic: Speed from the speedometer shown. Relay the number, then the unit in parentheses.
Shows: 208 (km/h)
